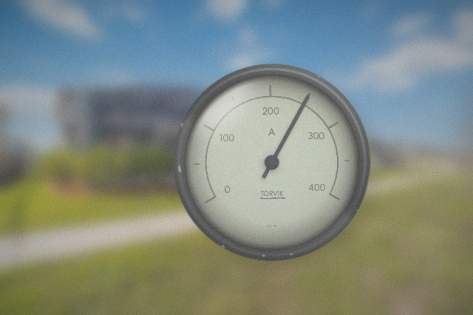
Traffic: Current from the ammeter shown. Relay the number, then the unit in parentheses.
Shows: 250 (A)
